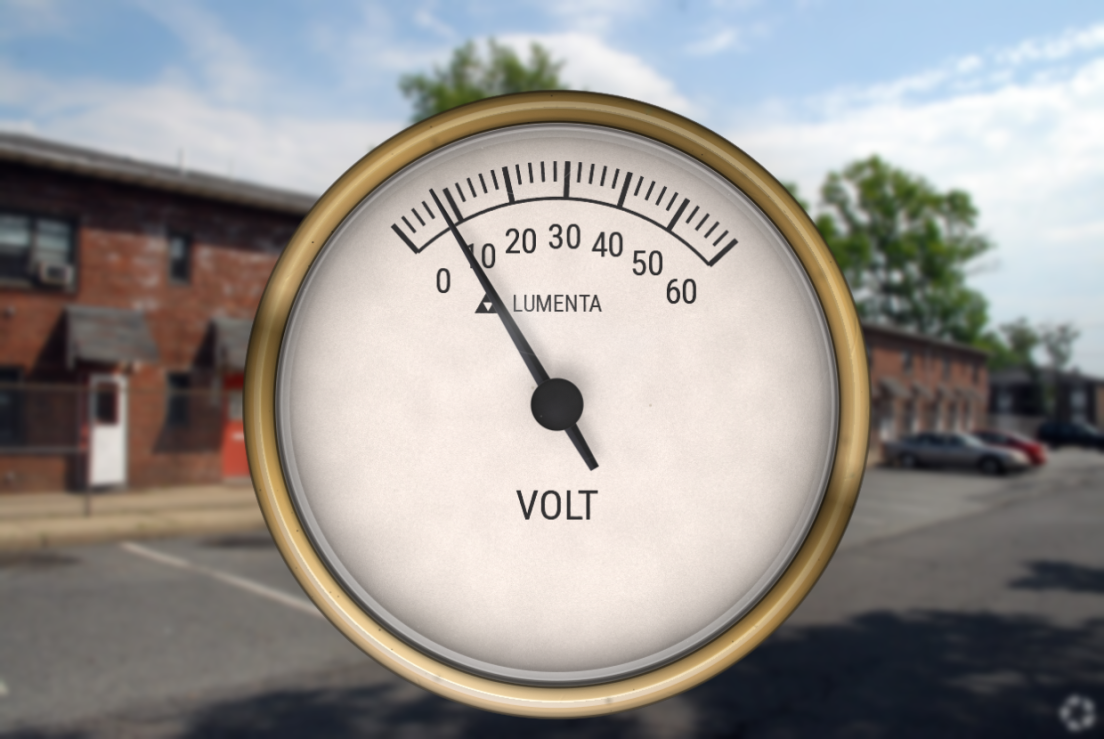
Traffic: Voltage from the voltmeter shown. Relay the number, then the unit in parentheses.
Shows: 8 (V)
